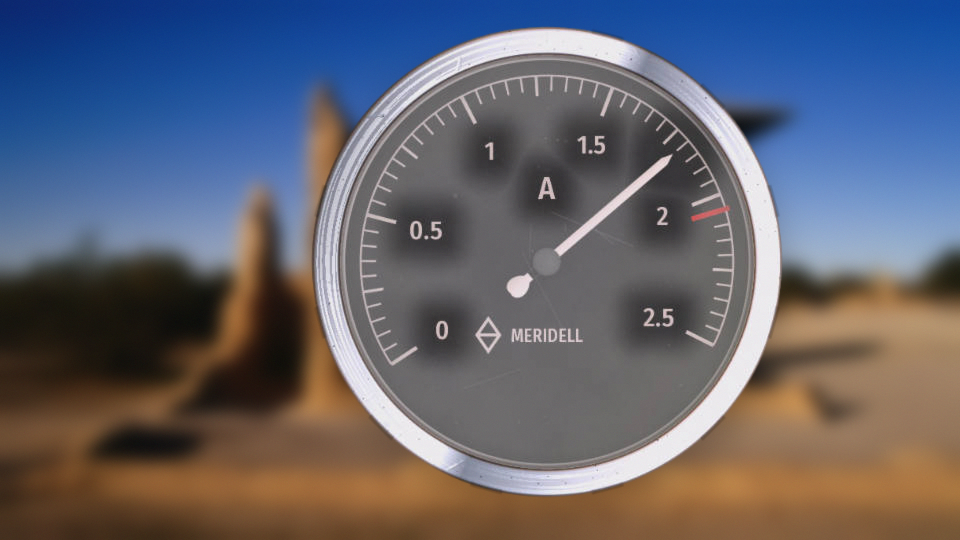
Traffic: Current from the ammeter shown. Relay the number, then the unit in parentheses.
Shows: 1.8 (A)
